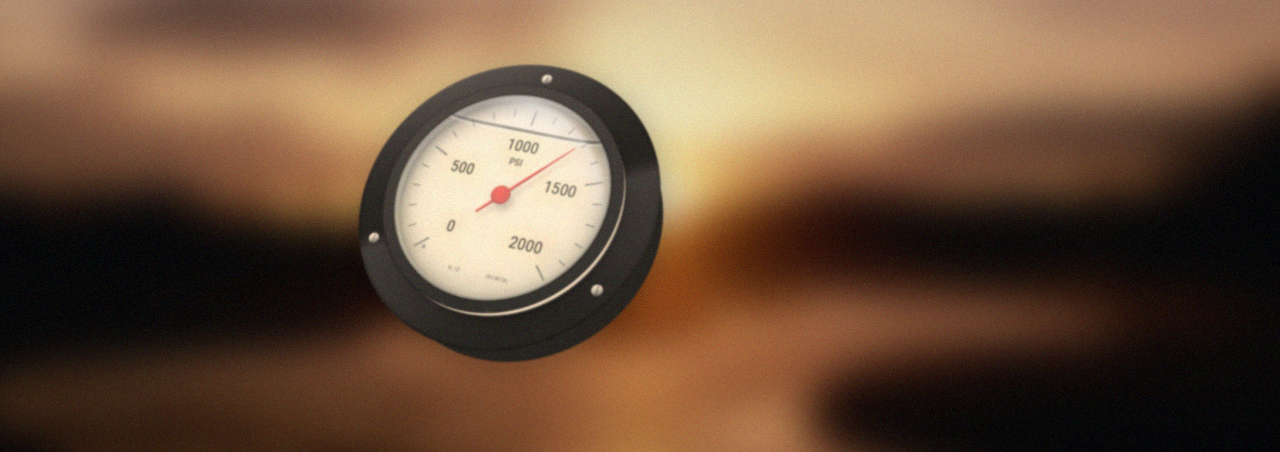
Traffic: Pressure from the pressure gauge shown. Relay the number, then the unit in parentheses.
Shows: 1300 (psi)
